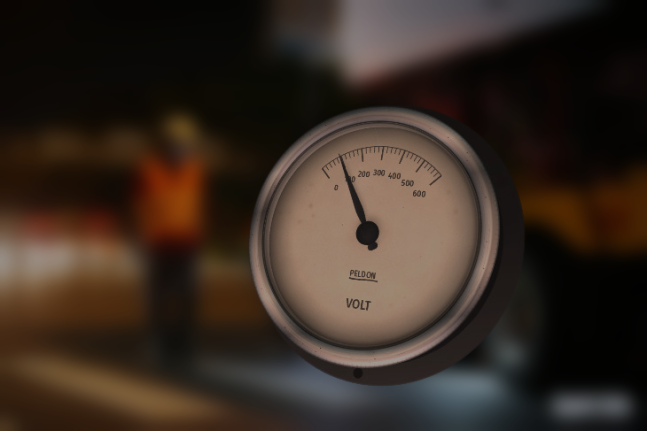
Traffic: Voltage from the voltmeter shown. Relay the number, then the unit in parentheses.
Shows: 100 (V)
